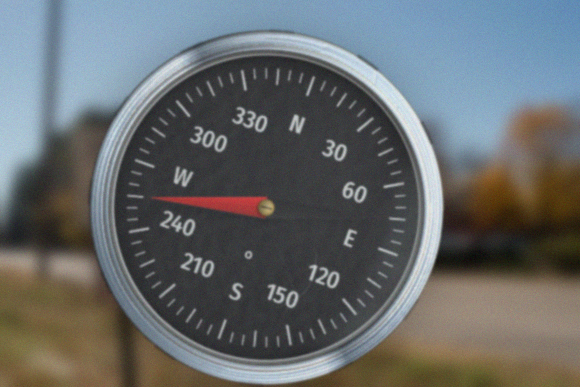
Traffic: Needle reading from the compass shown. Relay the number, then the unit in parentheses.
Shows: 255 (°)
